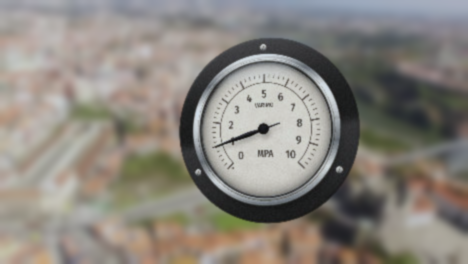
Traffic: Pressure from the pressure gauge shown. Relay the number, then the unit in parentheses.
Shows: 1 (MPa)
